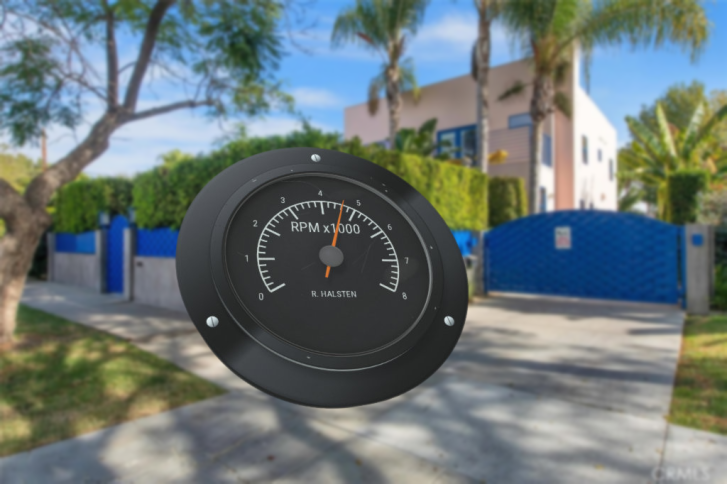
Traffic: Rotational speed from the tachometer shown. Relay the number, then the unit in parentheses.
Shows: 4600 (rpm)
